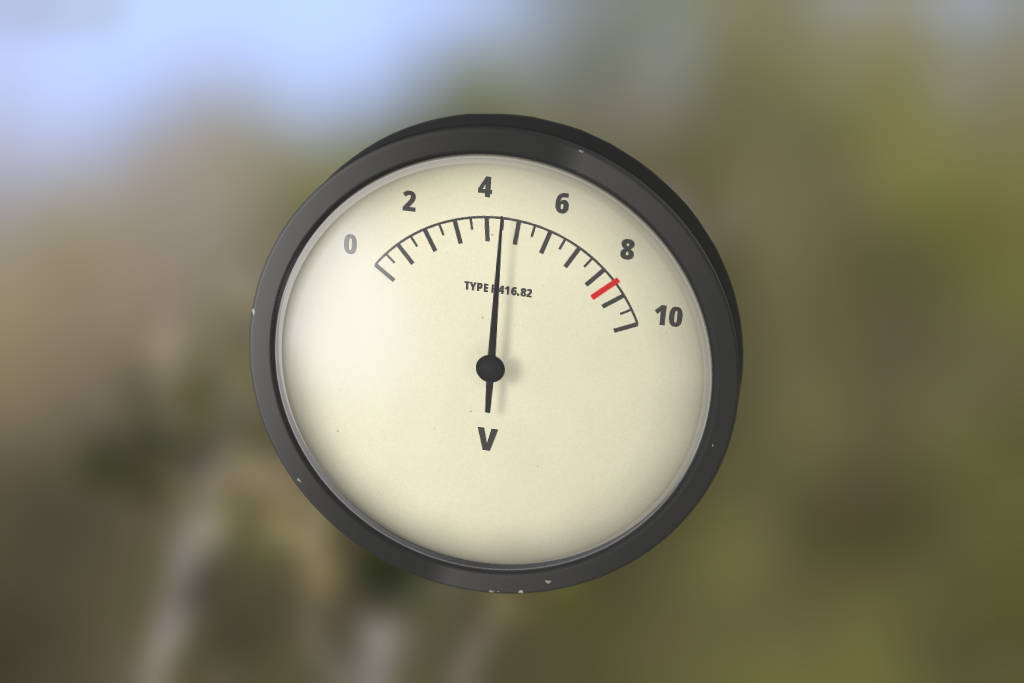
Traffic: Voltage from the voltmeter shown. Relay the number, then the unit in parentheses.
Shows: 4.5 (V)
